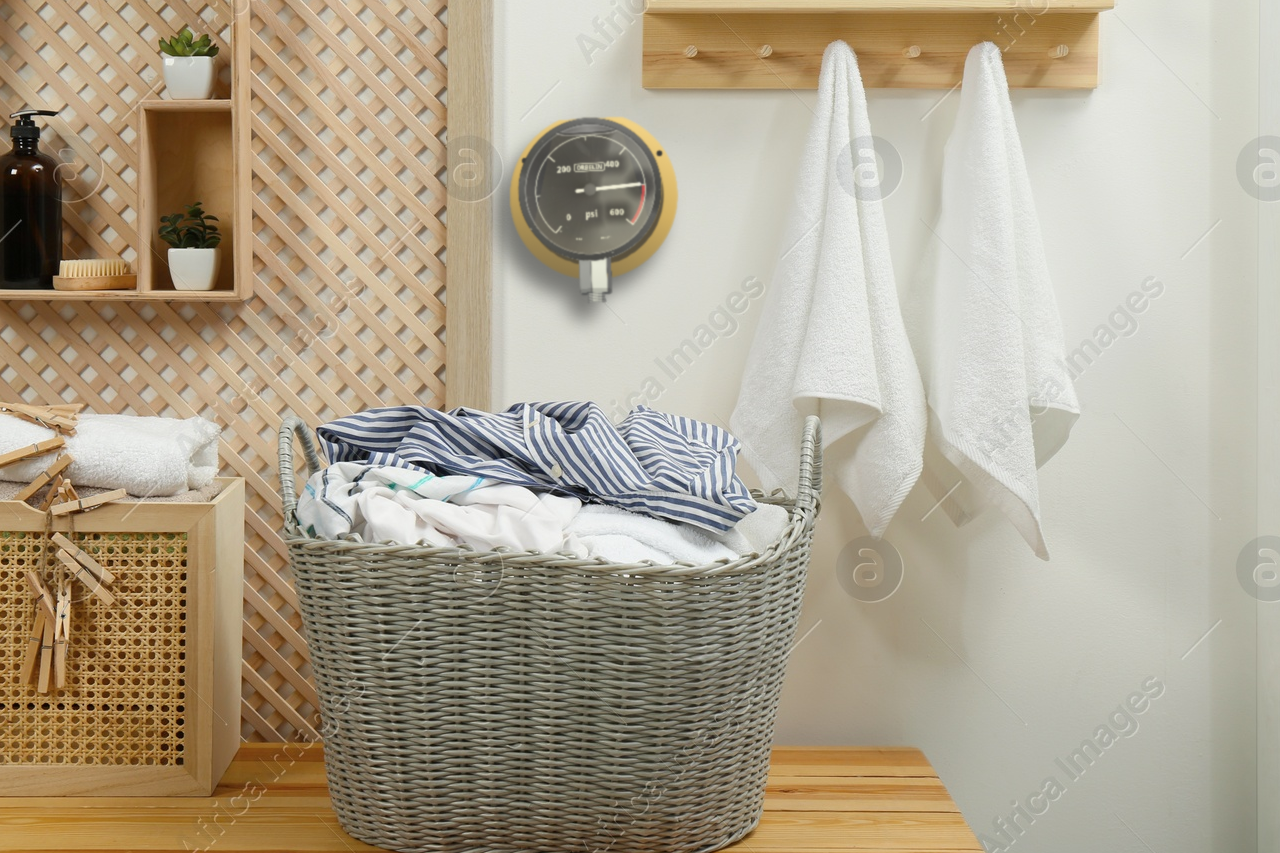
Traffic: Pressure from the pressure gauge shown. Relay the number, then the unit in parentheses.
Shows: 500 (psi)
